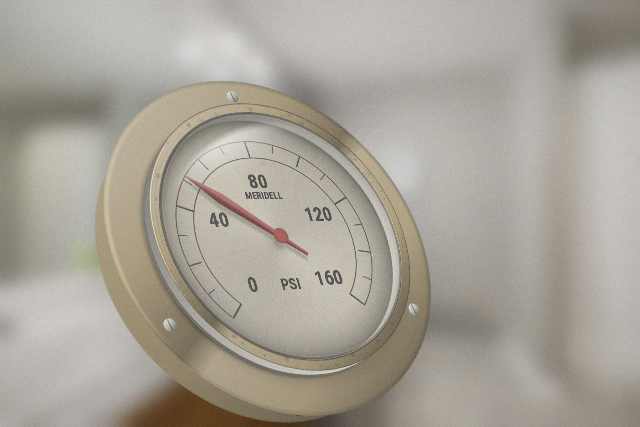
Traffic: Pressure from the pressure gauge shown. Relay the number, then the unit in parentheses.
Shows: 50 (psi)
